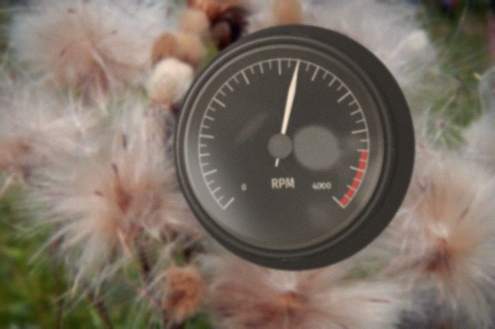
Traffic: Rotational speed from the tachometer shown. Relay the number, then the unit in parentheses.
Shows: 2200 (rpm)
